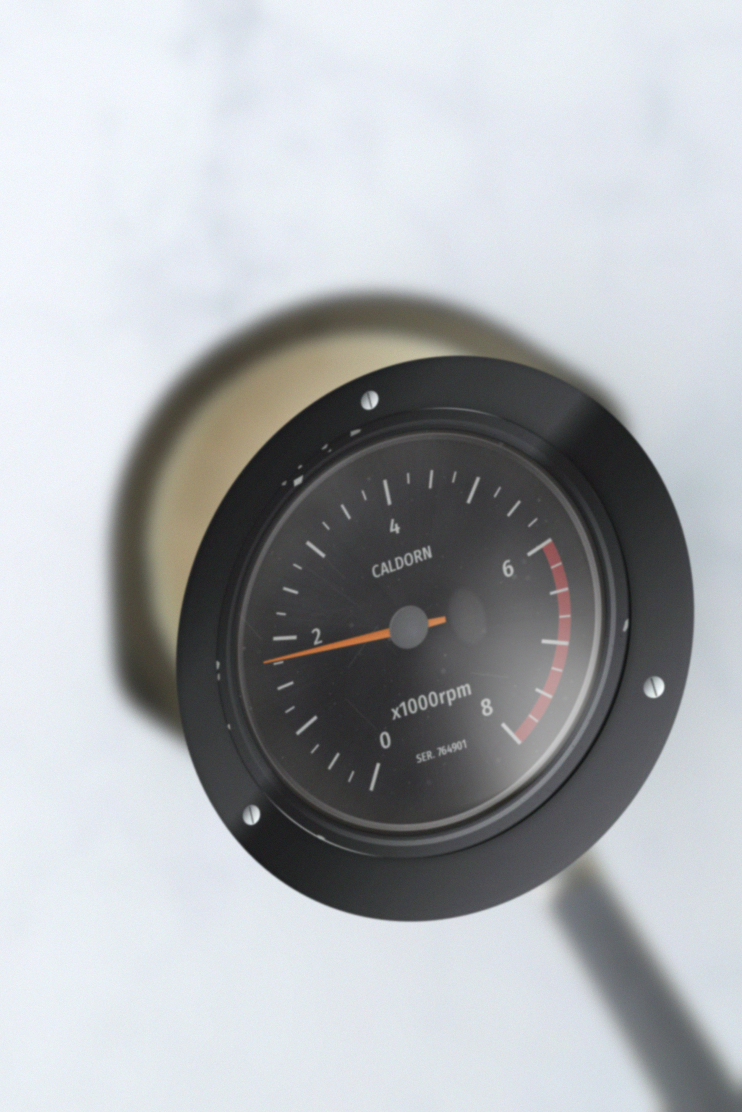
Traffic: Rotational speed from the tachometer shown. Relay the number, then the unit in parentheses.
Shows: 1750 (rpm)
